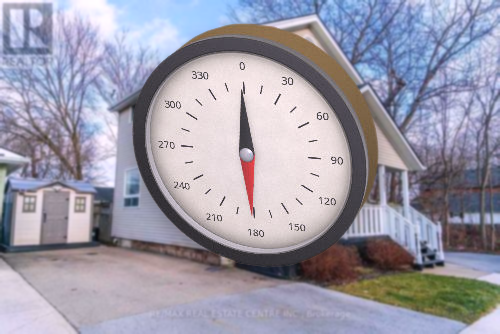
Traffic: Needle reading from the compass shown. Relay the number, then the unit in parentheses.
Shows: 180 (°)
